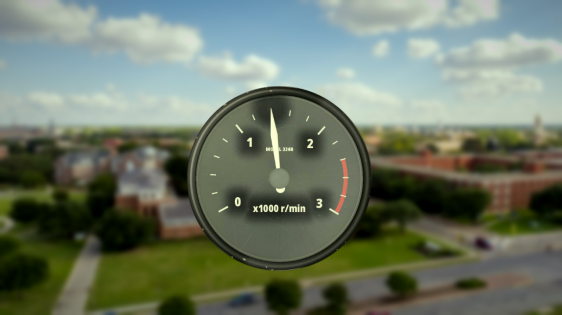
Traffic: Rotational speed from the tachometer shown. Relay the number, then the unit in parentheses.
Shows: 1400 (rpm)
